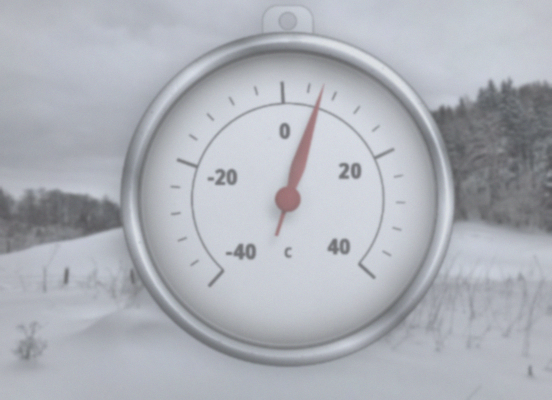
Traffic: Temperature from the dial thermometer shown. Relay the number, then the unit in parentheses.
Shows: 6 (°C)
